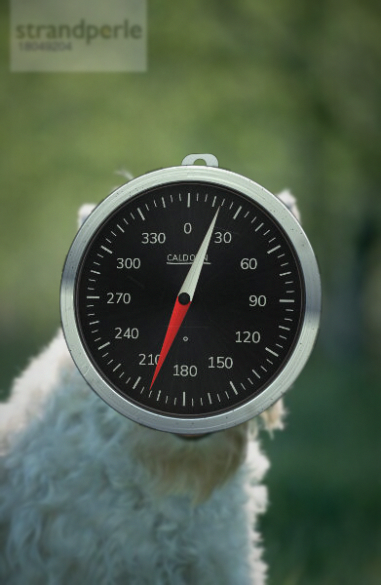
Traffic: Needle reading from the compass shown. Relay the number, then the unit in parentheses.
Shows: 200 (°)
